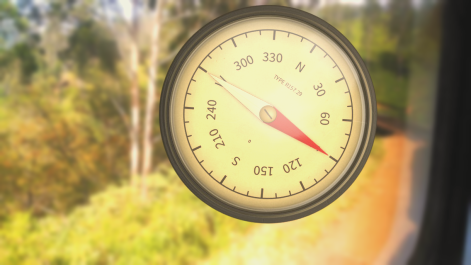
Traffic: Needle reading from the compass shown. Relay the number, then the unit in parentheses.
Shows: 90 (°)
